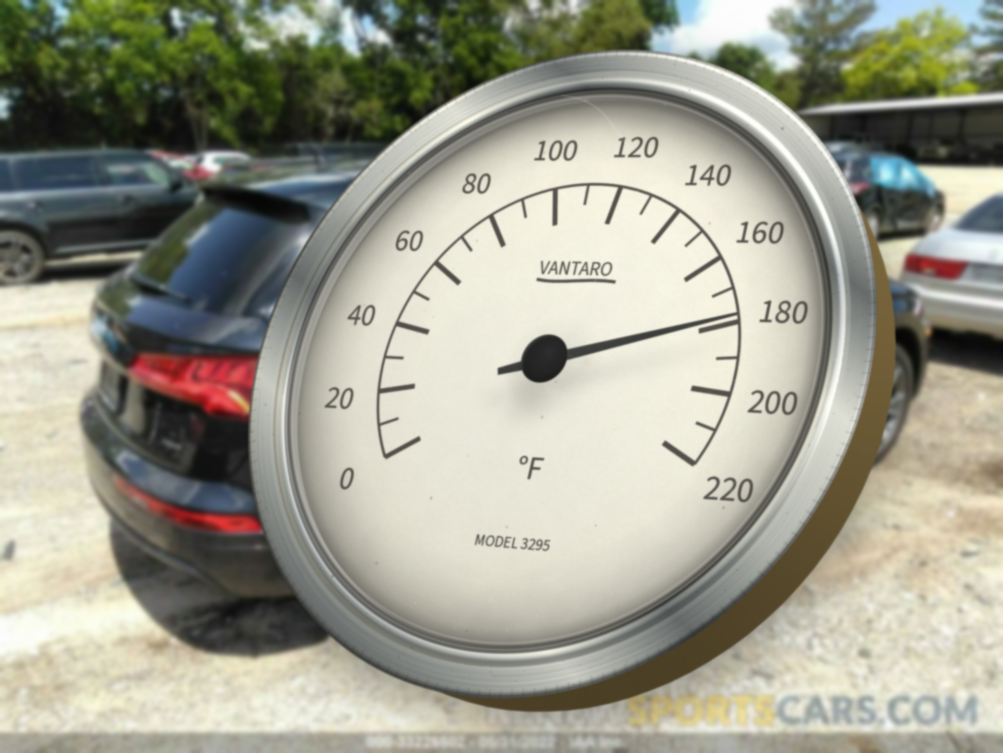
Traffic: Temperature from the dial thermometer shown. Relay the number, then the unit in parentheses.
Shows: 180 (°F)
